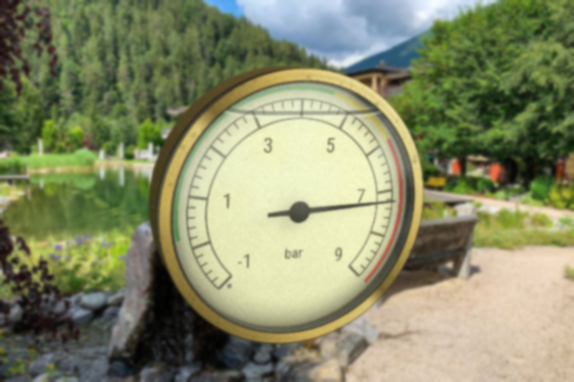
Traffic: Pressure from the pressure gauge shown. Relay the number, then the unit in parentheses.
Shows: 7.2 (bar)
